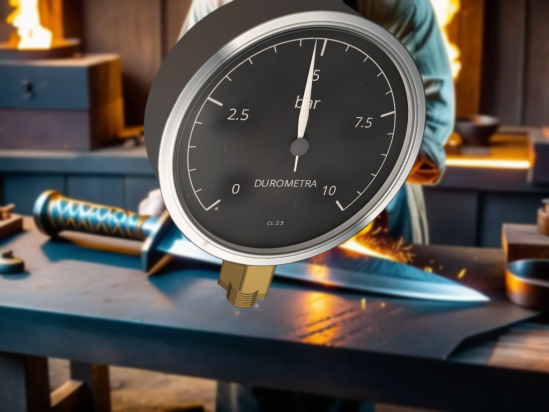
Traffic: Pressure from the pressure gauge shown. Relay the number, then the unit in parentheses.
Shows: 4.75 (bar)
